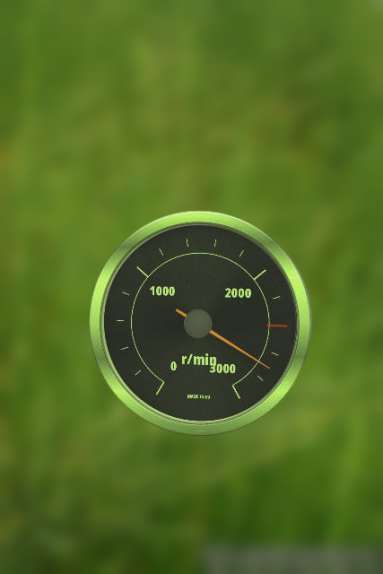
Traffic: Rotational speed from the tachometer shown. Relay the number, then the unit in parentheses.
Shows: 2700 (rpm)
